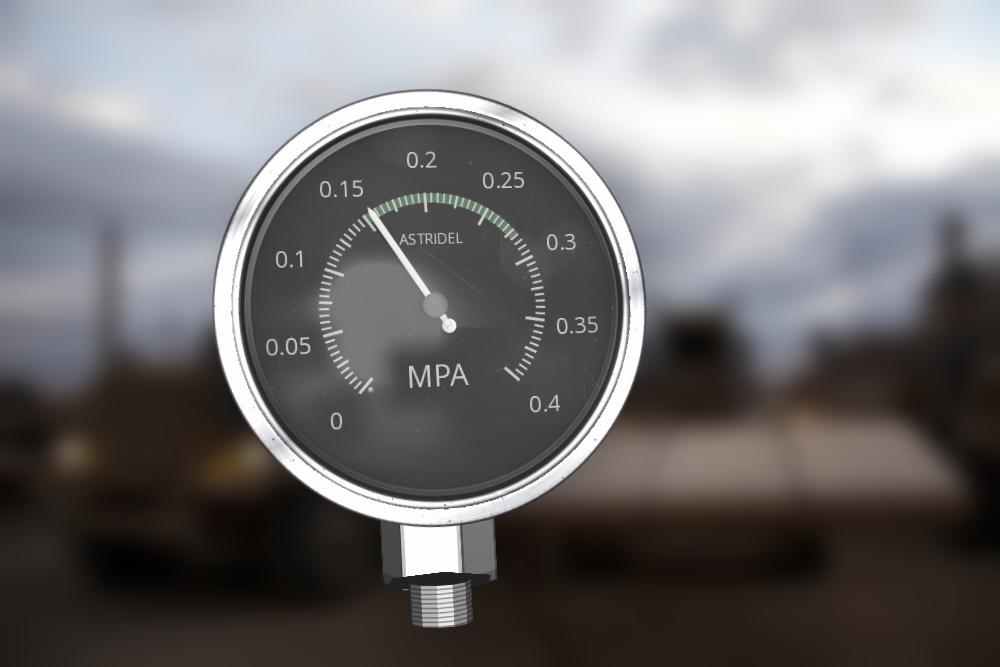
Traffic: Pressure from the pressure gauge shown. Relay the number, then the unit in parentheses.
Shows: 0.155 (MPa)
